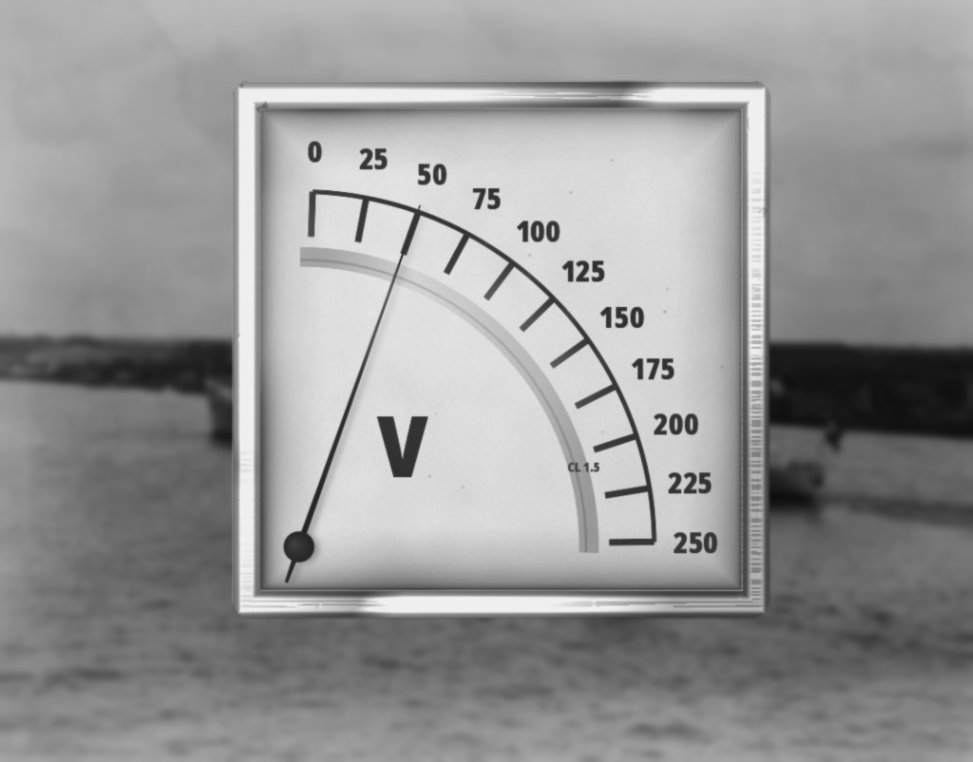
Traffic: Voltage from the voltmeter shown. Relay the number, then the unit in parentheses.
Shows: 50 (V)
